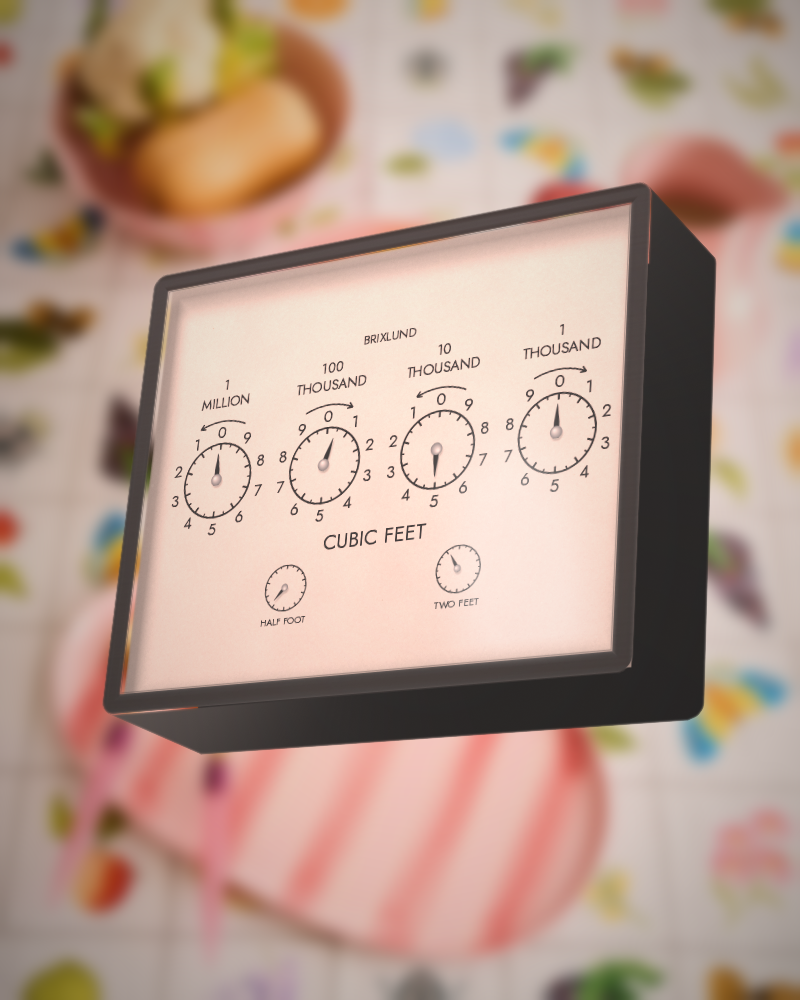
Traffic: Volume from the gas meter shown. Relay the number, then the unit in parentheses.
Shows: 5000 (ft³)
